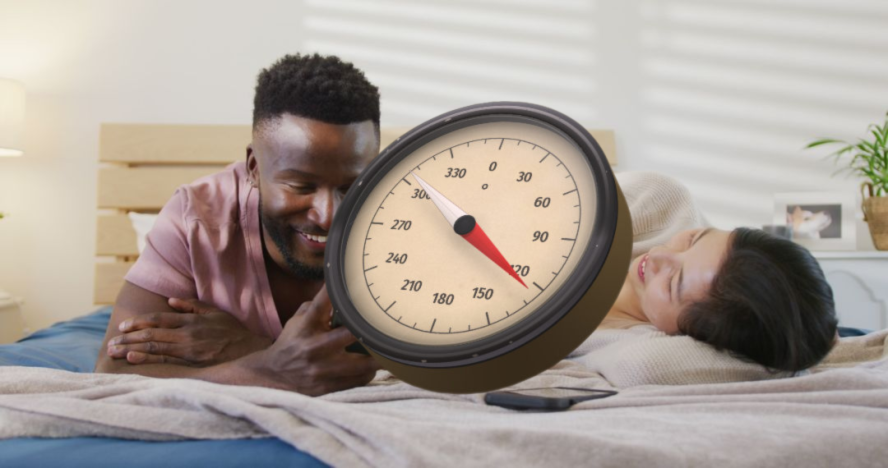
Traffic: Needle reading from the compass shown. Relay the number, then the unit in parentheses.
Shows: 125 (°)
